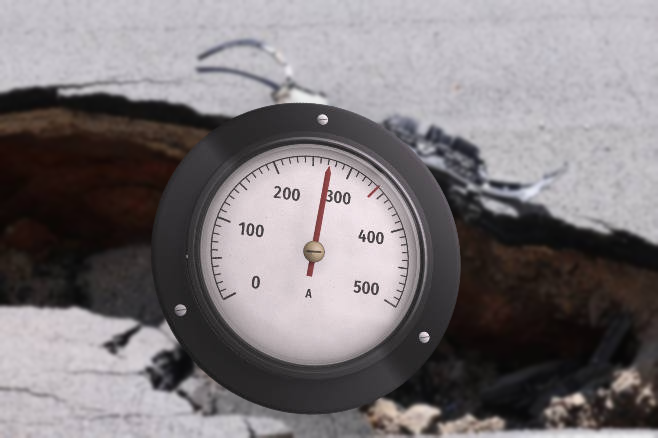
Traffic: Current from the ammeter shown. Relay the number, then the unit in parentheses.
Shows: 270 (A)
